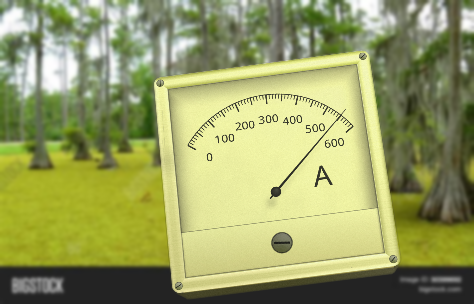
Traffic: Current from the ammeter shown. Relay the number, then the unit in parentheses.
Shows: 550 (A)
